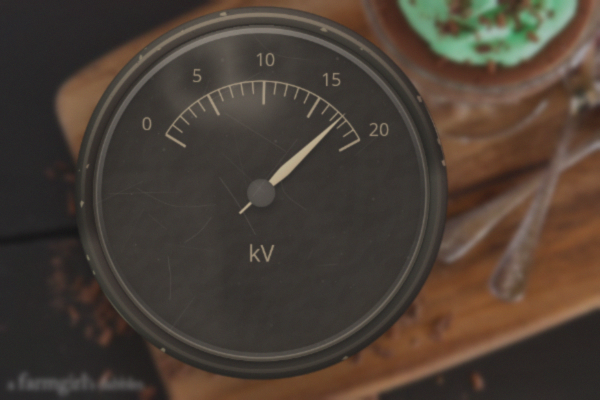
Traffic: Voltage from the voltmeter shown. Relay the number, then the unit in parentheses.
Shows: 17.5 (kV)
